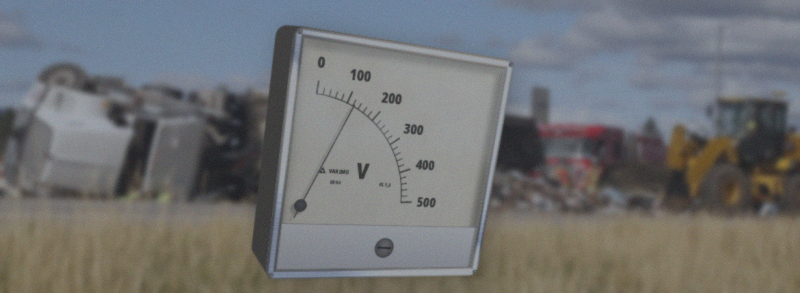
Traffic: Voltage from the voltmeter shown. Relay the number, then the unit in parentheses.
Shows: 120 (V)
